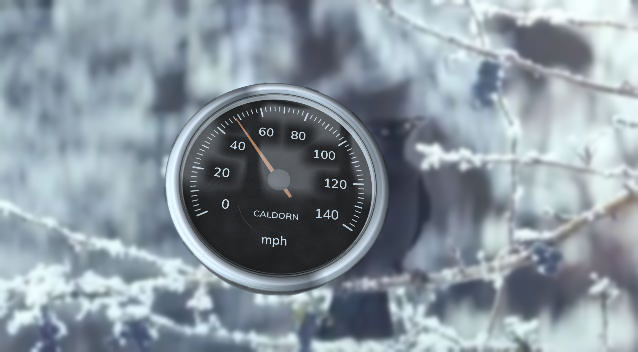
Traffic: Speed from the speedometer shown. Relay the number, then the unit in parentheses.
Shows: 48 (mph)
